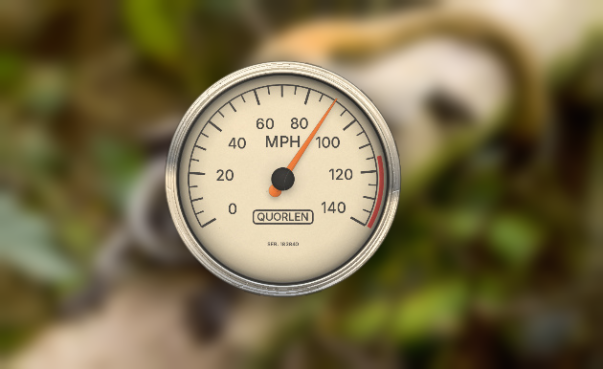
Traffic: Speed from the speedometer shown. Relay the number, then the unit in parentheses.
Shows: 90 (mph)
